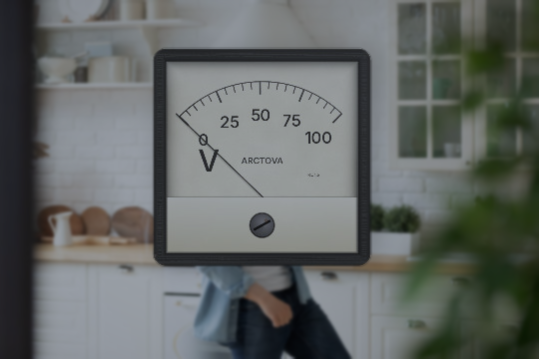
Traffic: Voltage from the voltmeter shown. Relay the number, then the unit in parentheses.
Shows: 0 (V)
